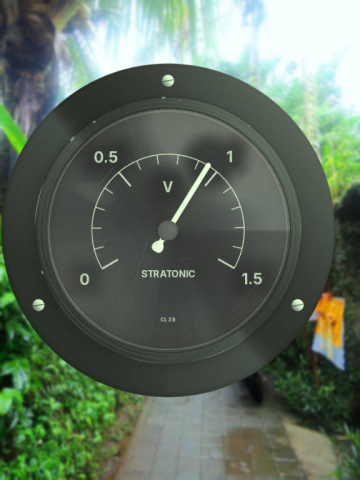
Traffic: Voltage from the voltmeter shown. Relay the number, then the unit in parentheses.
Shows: 0.95 (V)
